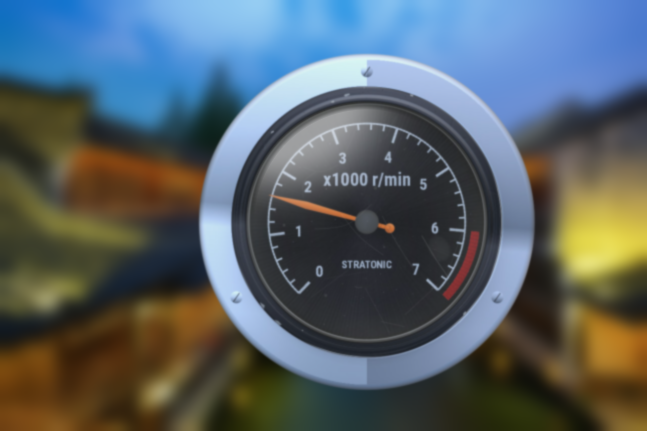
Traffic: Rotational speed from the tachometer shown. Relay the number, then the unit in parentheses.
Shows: 1600 (rpm)
